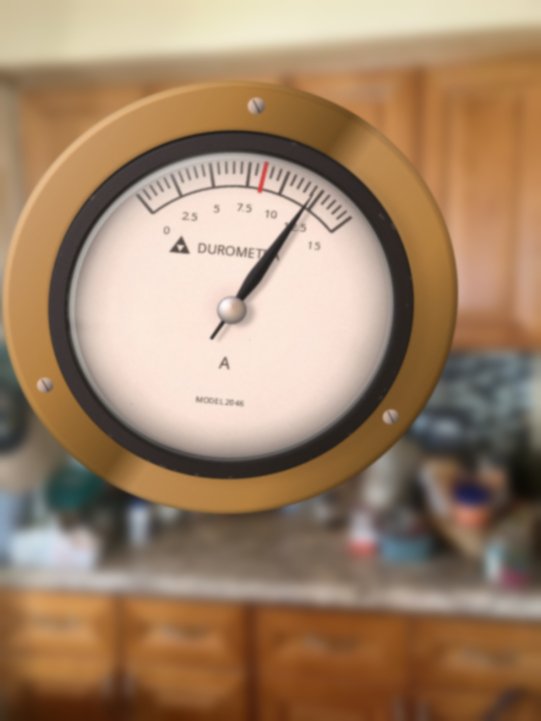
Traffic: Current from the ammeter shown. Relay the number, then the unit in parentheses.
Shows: 12 (A)
